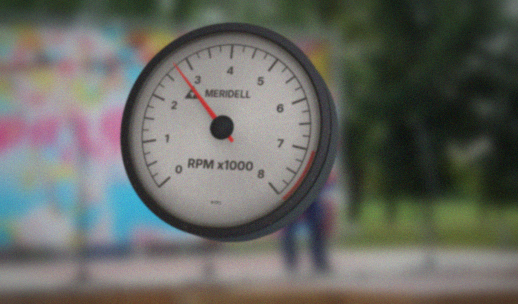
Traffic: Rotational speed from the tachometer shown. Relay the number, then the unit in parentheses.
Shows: 2750 (rpm)
